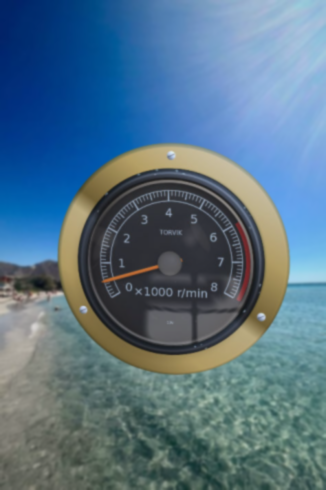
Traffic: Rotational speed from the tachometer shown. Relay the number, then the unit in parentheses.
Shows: 500 (rpm)
